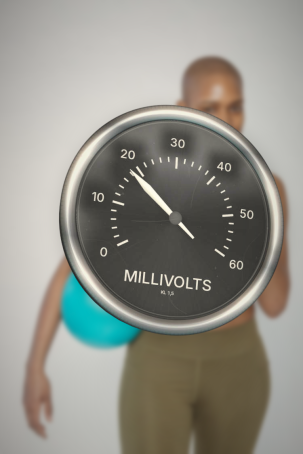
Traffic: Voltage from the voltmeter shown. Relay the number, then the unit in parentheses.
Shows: 18 (mV)
